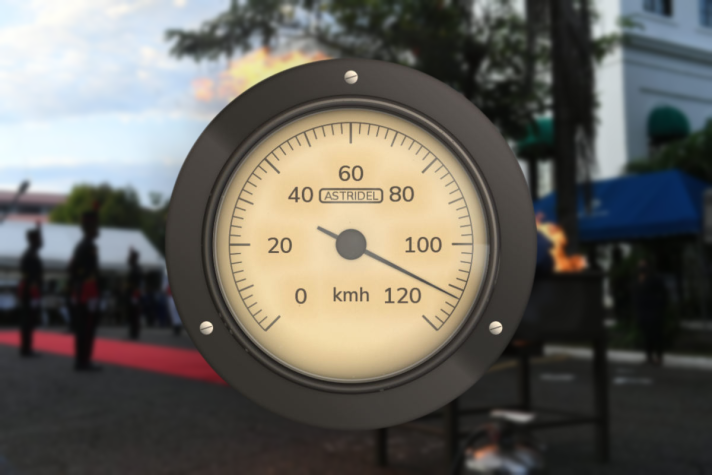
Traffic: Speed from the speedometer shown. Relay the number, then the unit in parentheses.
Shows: 112 (km/h)
